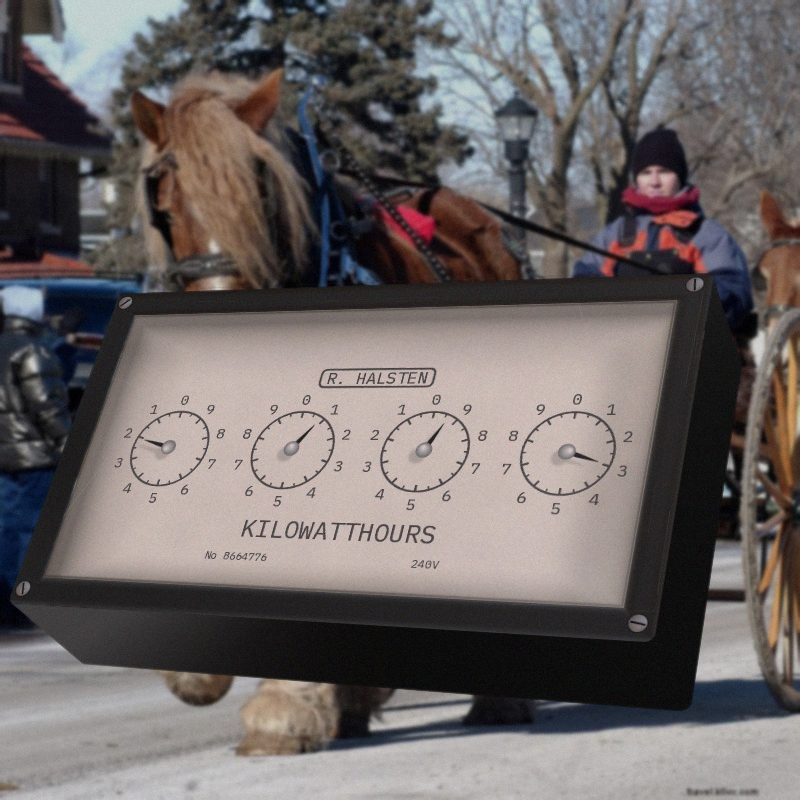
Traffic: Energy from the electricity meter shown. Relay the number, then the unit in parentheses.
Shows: 2093 (kWh)
